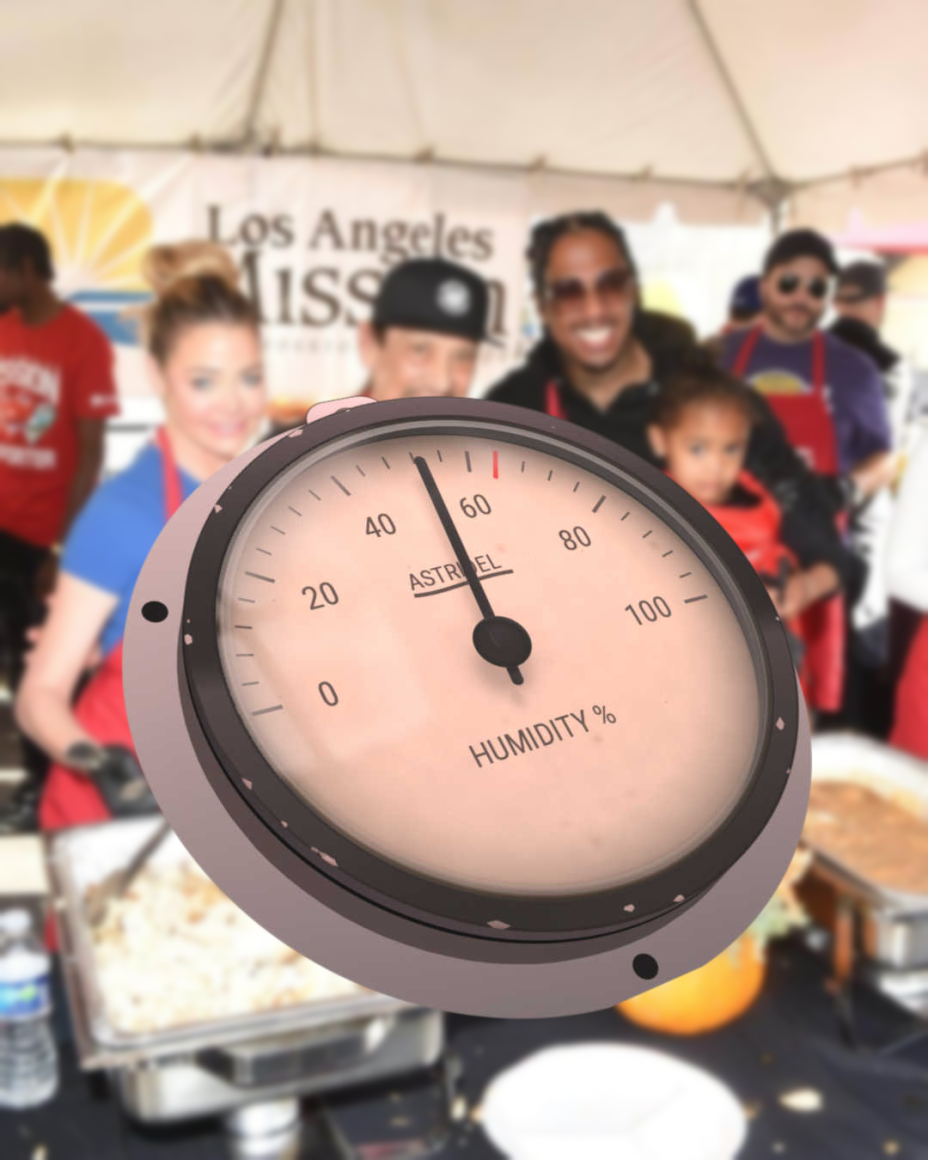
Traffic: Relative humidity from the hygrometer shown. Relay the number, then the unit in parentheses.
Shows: 52 (%)
